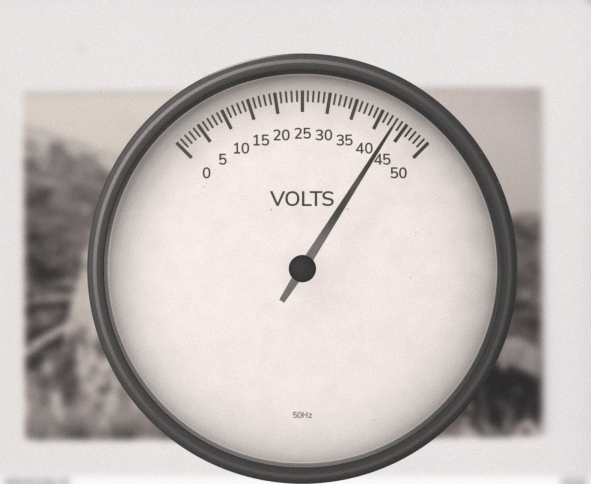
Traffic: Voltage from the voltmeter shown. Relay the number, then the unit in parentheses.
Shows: 43 (V)
